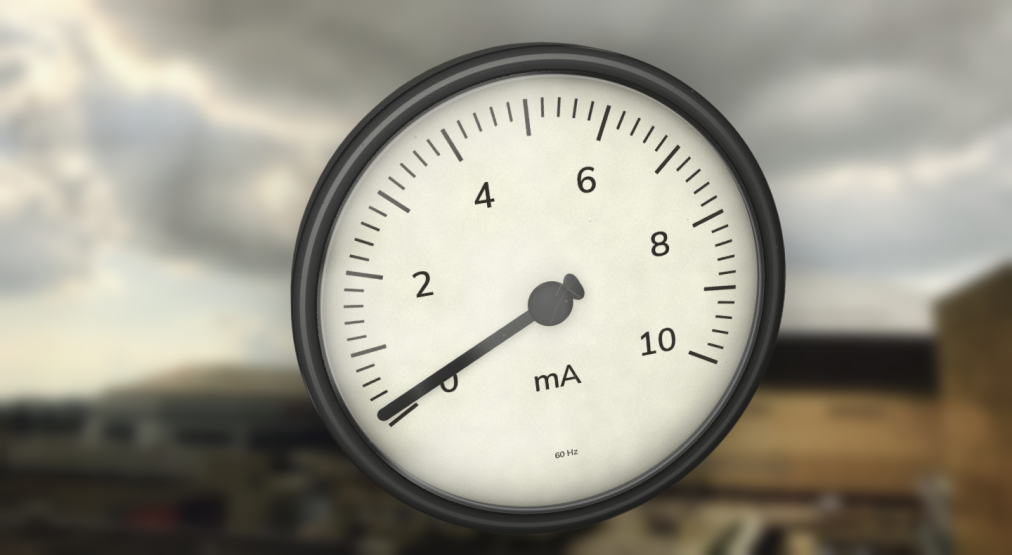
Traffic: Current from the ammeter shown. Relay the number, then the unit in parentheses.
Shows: 0.2 (mA)
